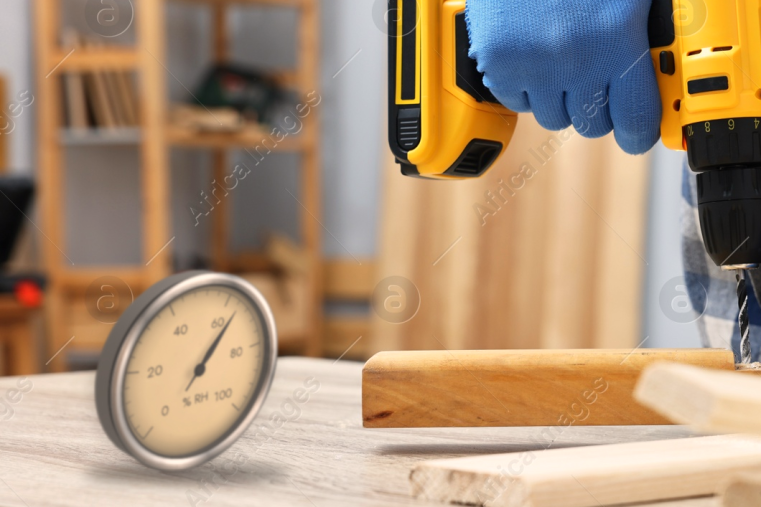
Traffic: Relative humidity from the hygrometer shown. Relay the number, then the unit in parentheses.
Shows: 64 (%)
